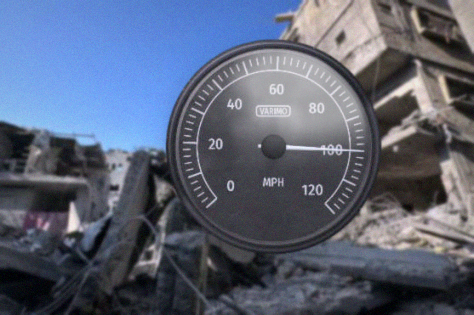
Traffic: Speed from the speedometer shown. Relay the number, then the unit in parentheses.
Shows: 100 (mph)
